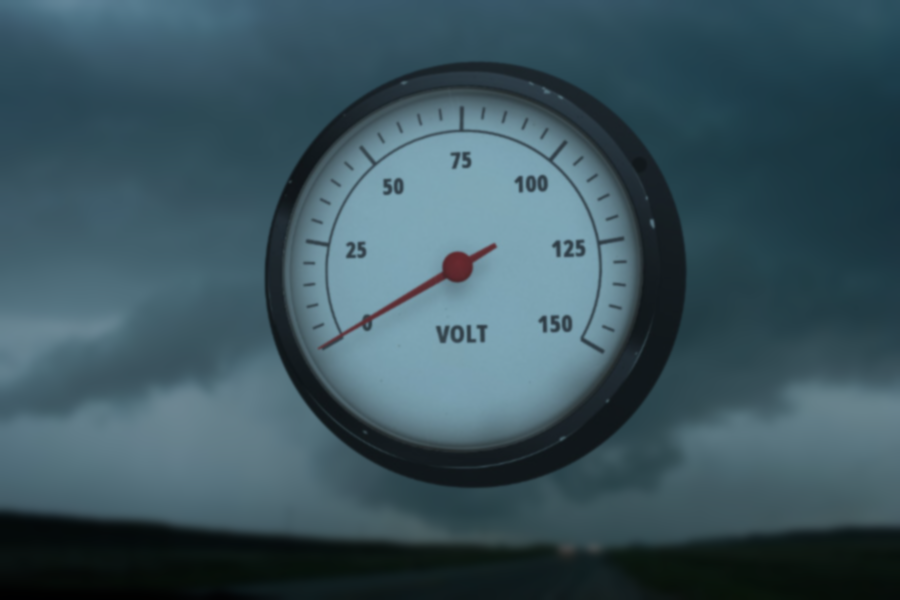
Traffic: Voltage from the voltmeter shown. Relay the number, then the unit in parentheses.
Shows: 0 (V)
